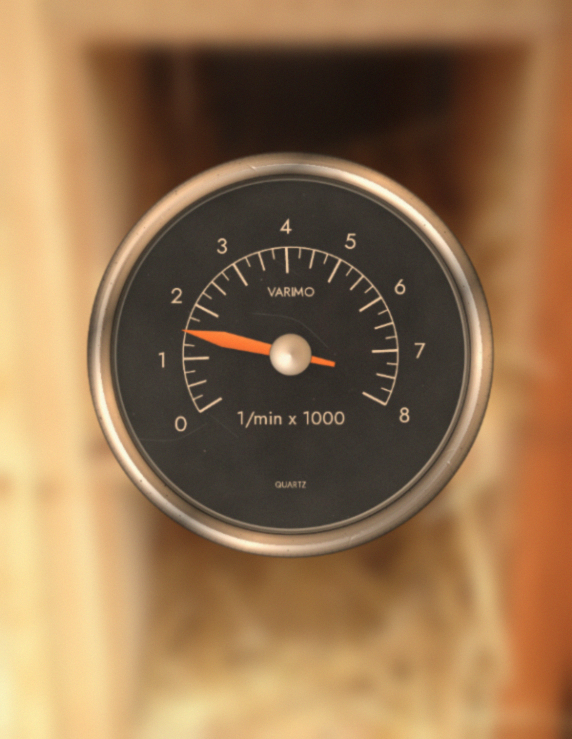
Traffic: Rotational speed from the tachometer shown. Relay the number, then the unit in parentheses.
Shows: 1500 (rpm)
